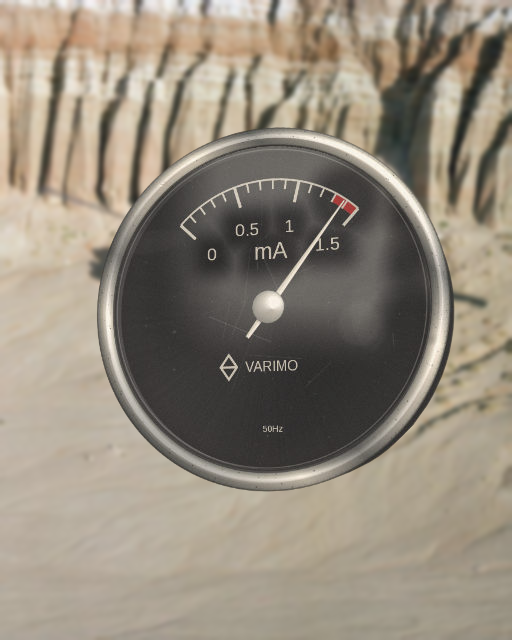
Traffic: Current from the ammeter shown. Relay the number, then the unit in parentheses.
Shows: 1.4 (mA)
